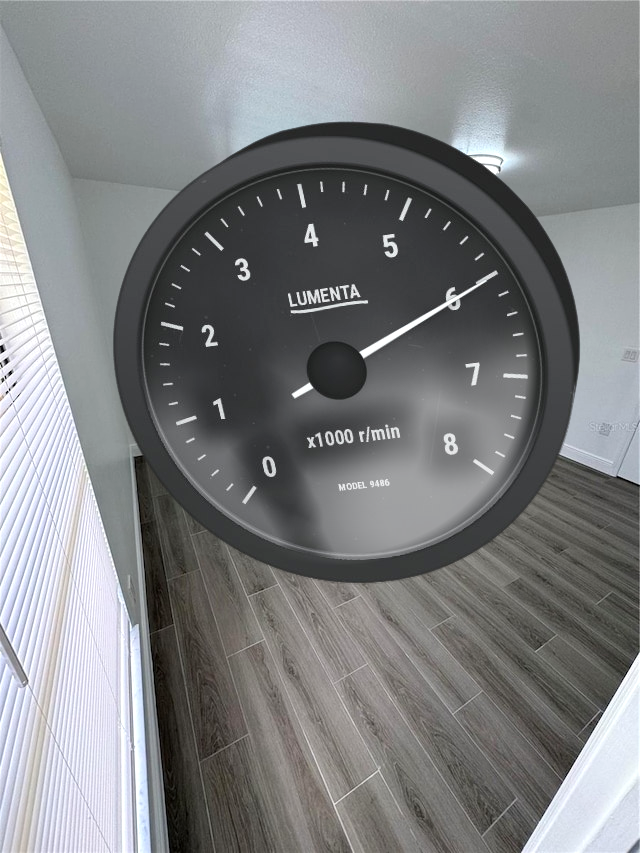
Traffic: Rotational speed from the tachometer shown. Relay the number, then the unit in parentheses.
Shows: 6000 (rpm)
